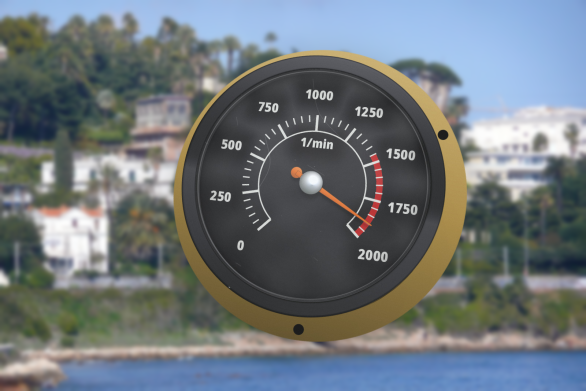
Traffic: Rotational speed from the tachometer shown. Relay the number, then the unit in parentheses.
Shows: 1900 (rpm)
